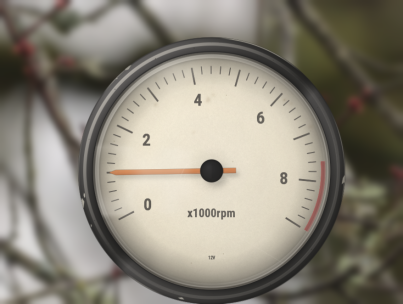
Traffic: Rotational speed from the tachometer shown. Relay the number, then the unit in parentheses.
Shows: 1000 (rpm)
